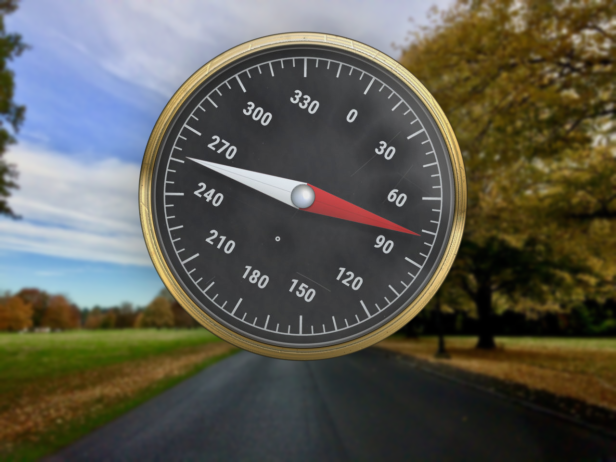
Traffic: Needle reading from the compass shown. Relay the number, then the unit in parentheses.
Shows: 77.5 (°)
